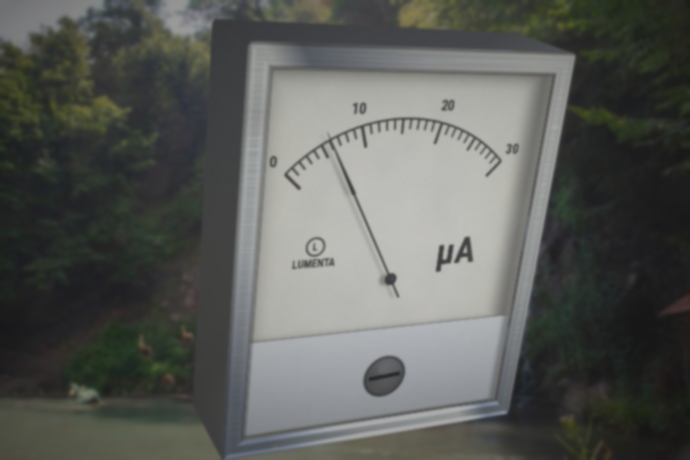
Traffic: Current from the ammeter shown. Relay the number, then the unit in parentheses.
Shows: 6 (µA)
